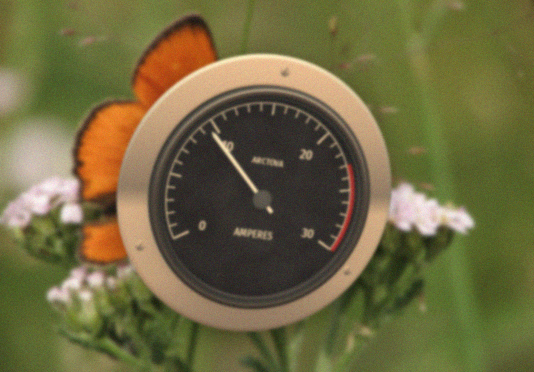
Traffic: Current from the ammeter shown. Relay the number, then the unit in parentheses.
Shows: 9.5 (A)
